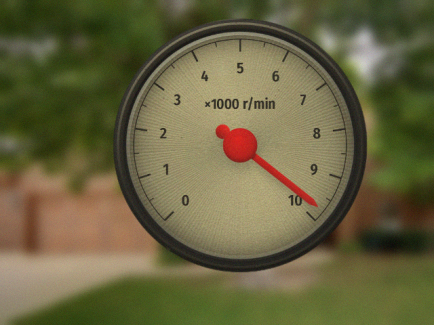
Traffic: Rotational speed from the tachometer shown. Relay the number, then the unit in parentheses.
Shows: 9750 (rpm)
